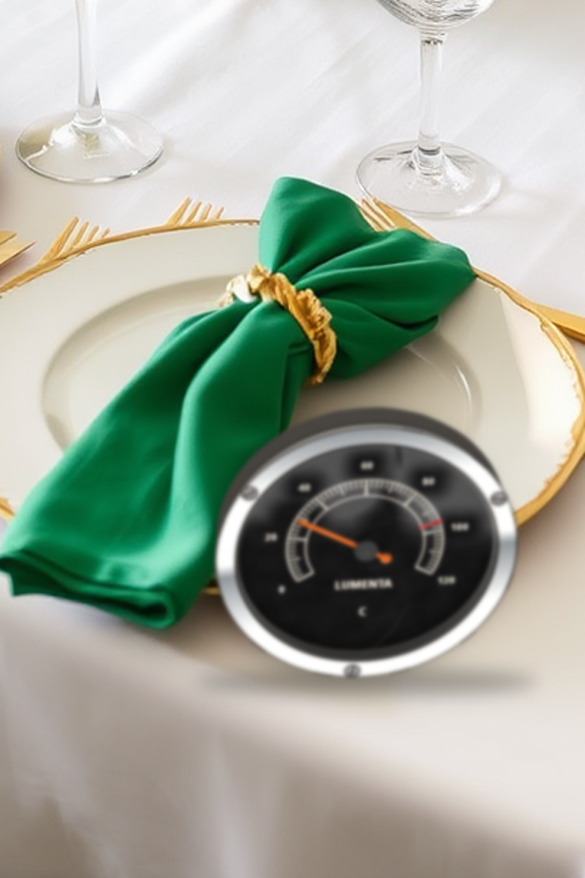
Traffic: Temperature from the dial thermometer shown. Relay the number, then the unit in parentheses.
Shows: 30 (°C)
